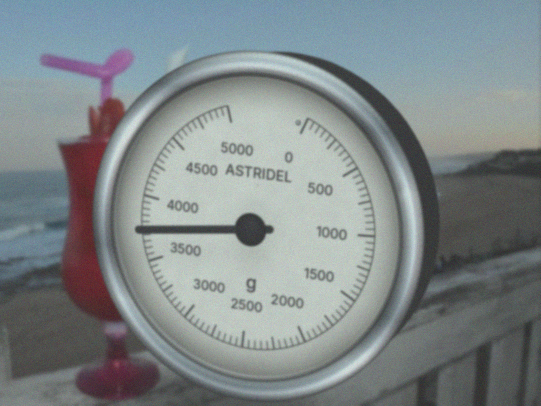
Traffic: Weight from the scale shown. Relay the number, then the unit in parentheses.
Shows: 3750 (g)
